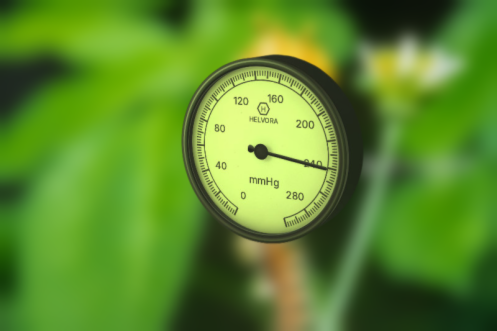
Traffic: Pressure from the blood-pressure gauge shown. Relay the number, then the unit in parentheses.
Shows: 240 (mmHg)
